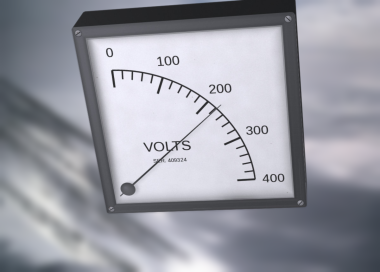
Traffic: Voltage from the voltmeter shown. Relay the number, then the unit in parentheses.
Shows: 220 (V)
